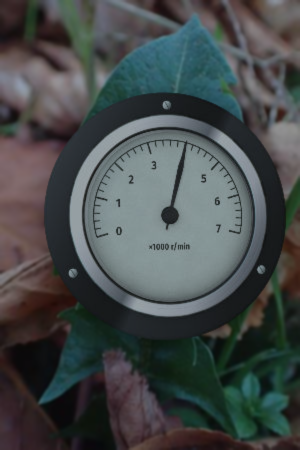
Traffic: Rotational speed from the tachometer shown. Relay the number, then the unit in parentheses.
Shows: 4000 (rpm)
